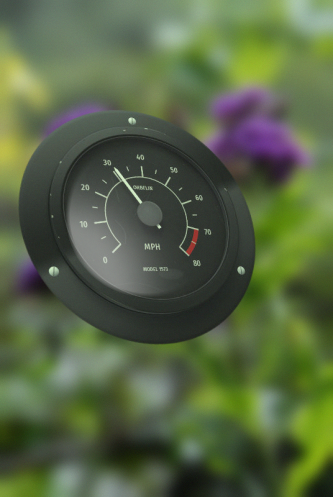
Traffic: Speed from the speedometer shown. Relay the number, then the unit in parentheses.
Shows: 30 (mph)
